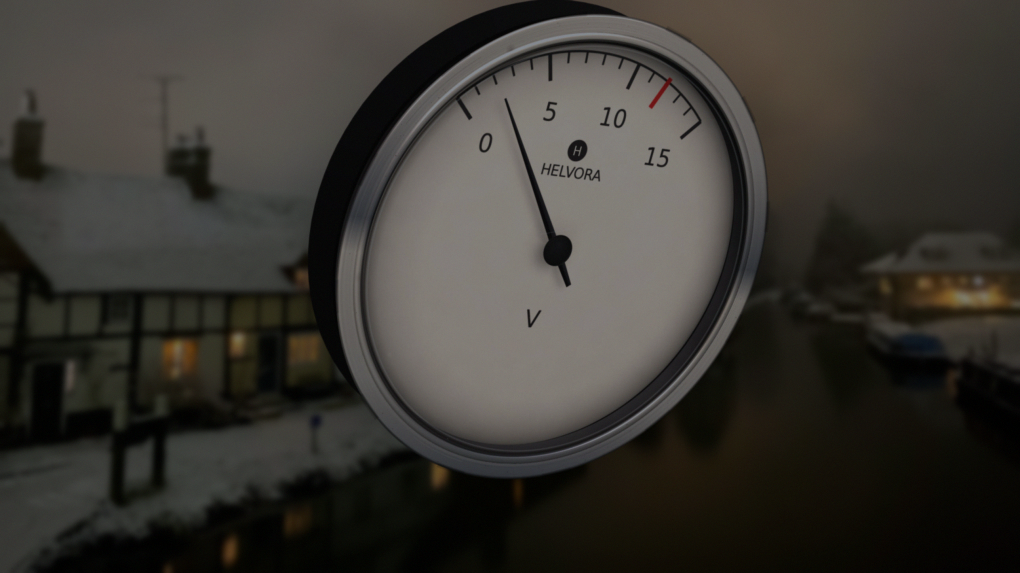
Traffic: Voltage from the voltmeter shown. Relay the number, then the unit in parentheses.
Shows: 2 (V)
